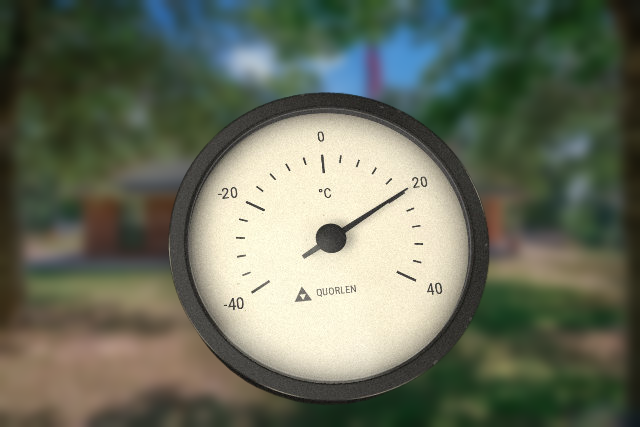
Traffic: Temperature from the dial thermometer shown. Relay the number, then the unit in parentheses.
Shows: 20 (°C)
